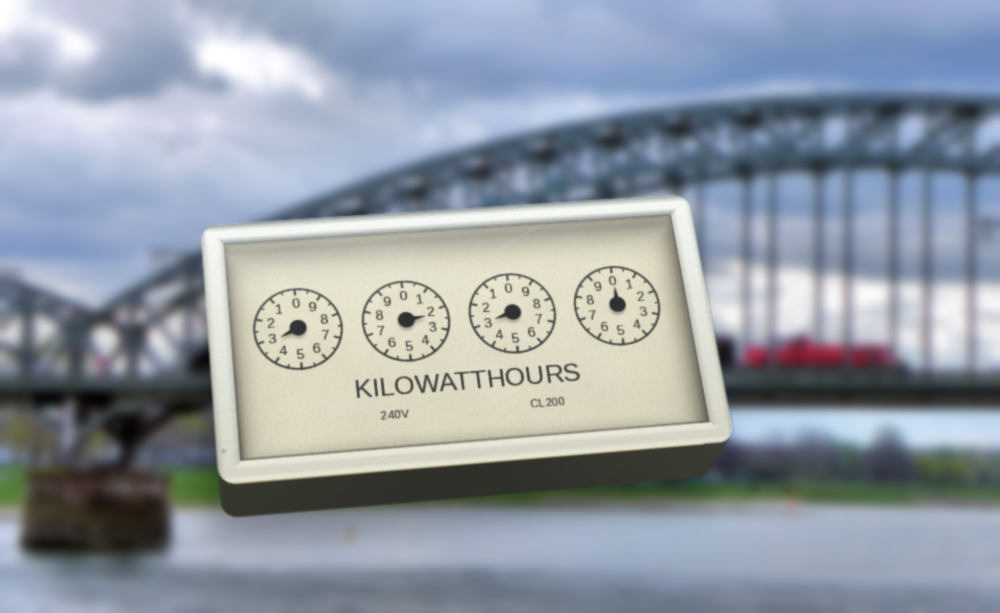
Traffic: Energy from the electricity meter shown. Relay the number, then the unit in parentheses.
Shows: 3230 (kWh)
